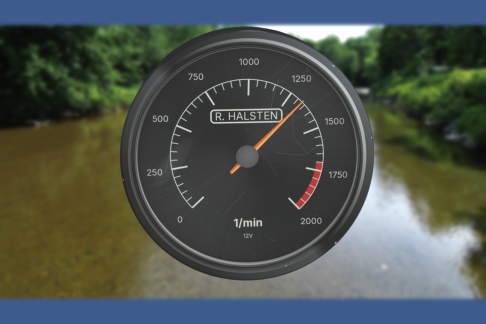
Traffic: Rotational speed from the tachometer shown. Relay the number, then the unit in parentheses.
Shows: 1325 (rpm)
